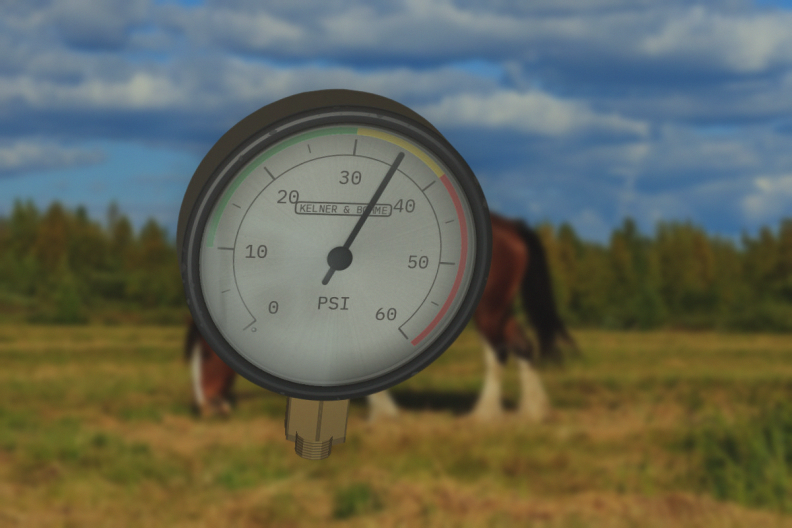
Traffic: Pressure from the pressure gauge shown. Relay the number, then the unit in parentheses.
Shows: 35 (psi)
